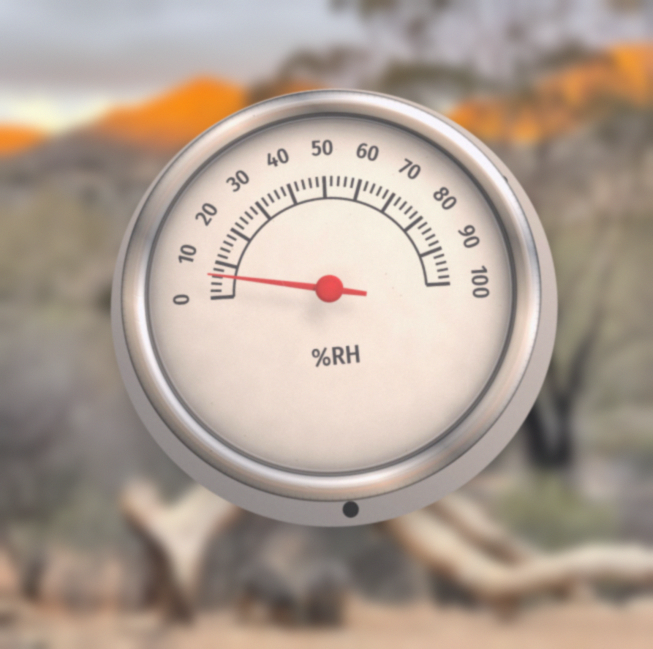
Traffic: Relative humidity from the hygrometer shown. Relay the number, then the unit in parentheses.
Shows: 6 (%)
